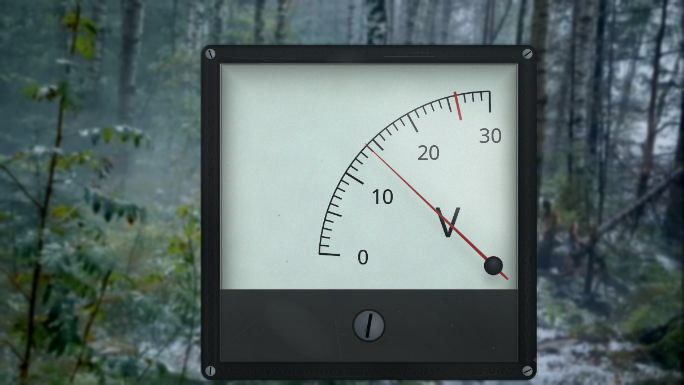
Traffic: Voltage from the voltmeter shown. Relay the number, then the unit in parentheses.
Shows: 14 (V)
